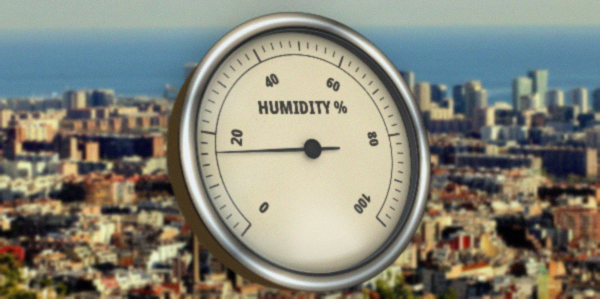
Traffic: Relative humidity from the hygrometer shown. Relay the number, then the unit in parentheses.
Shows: 16 (%)
